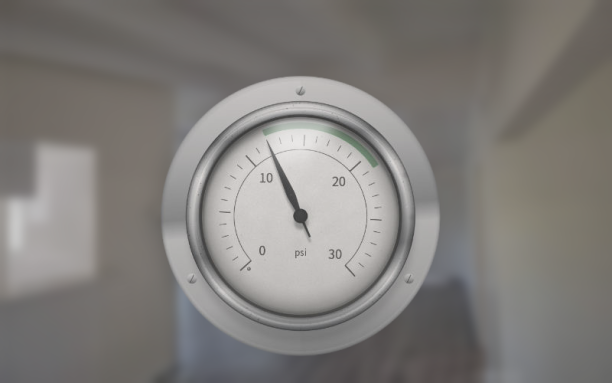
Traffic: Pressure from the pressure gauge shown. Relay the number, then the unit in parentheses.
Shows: 12 (psi)
